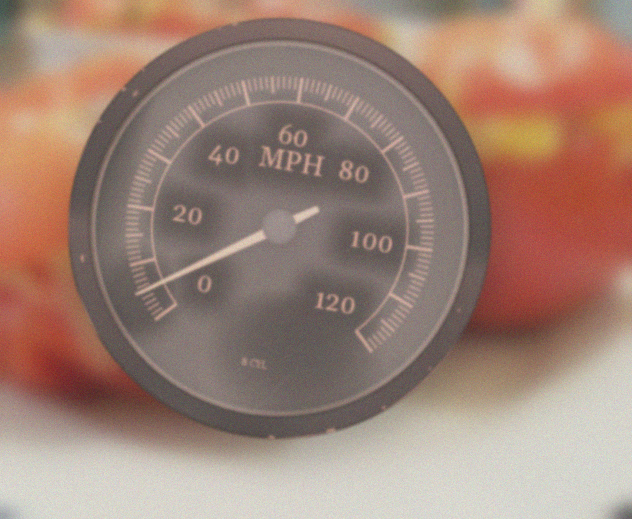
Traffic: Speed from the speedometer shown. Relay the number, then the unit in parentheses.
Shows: 5 (mph)
